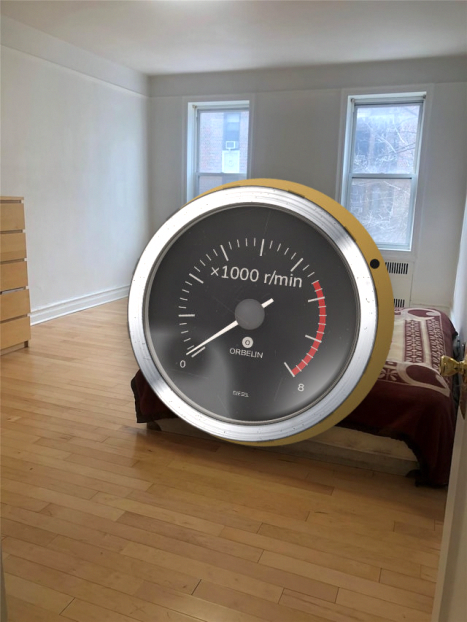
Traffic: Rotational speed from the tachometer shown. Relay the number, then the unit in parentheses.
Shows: 100 (rpm)
